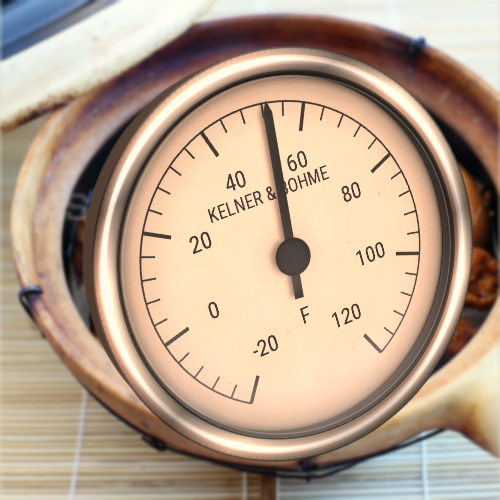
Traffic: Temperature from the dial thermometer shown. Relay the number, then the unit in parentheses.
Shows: 52 (°F)
